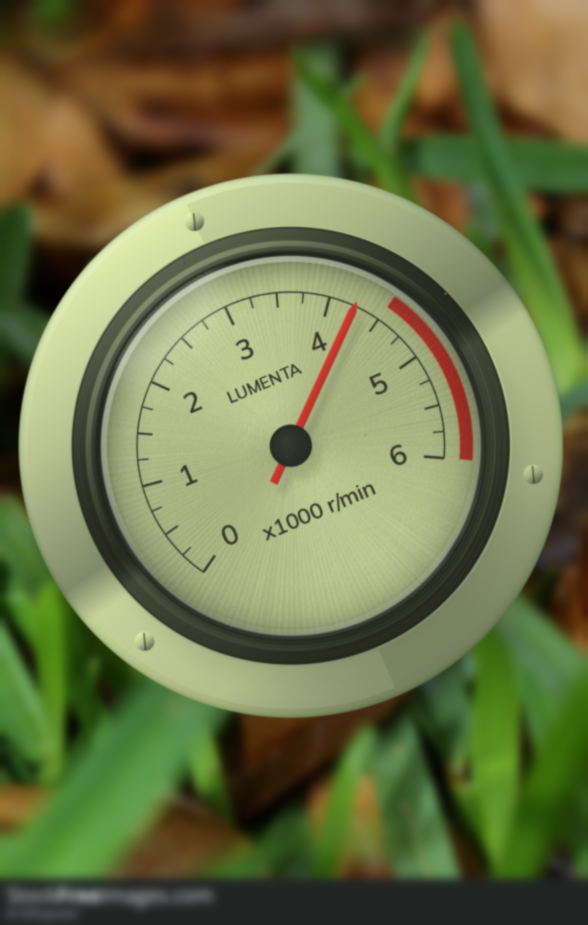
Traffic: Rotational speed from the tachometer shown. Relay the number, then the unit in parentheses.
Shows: 4250 (rpm)
